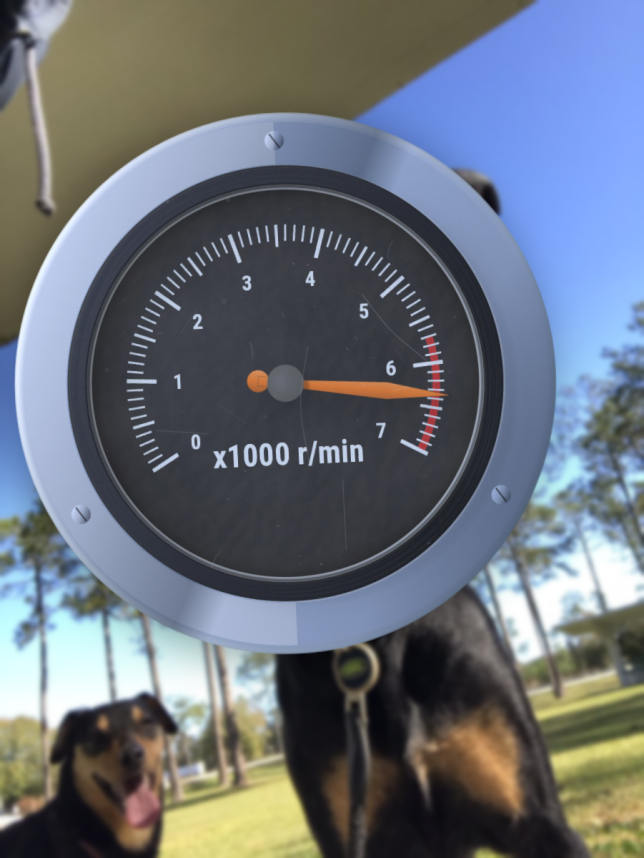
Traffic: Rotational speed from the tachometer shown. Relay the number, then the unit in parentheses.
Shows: 6350 (rpm)
